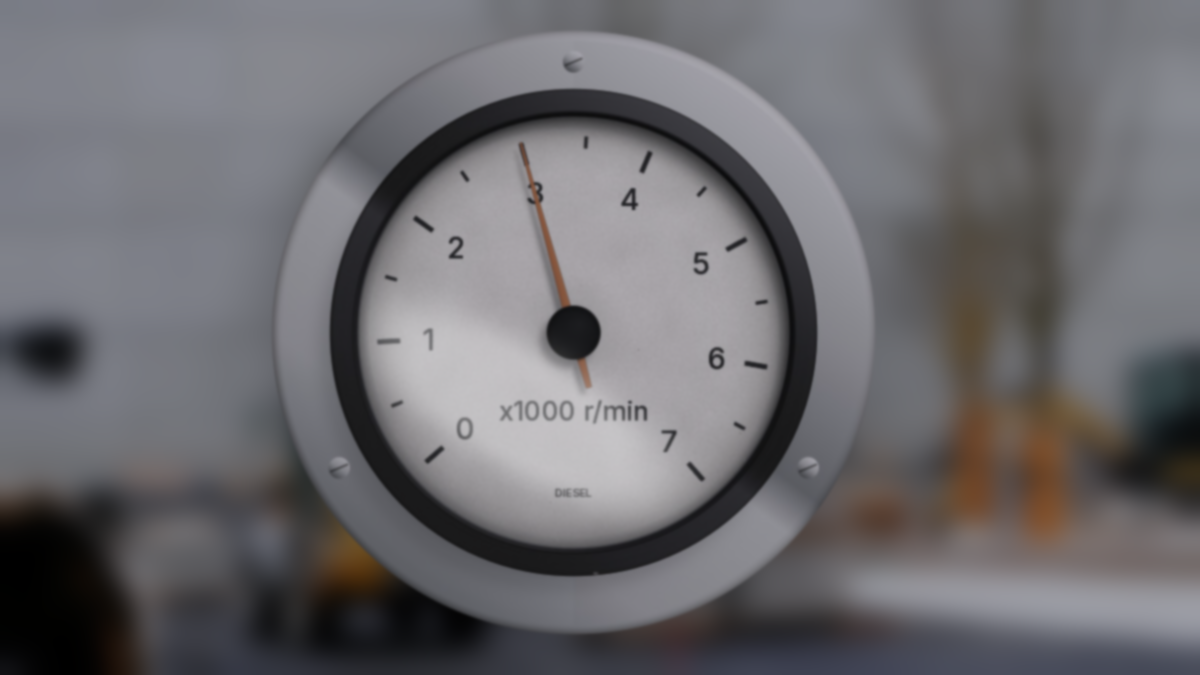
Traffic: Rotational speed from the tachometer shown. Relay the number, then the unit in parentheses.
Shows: 3000 (rpm)
